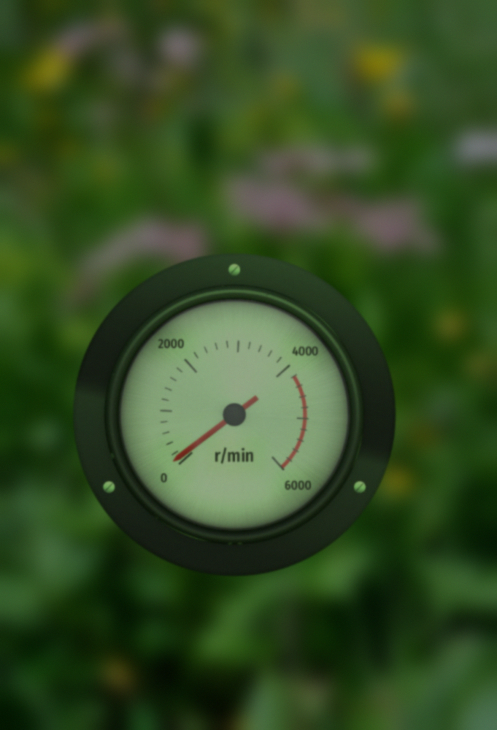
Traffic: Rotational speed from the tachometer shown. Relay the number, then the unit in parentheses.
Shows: 100 (rpm)
